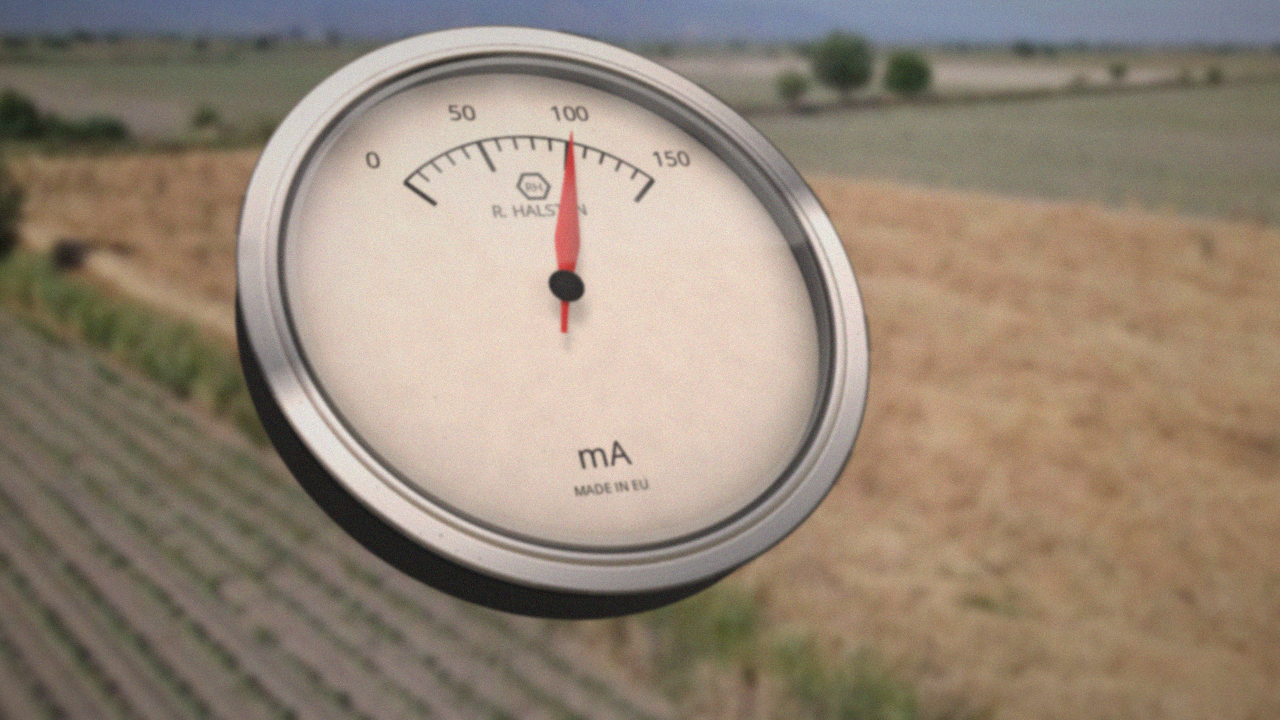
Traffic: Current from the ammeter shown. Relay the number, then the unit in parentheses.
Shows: 100 (mA)
